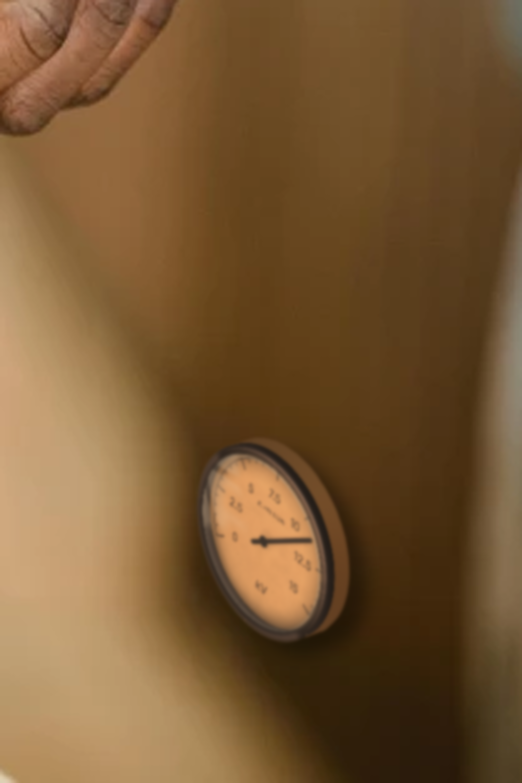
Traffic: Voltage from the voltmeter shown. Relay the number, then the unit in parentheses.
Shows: 11 (kV)
